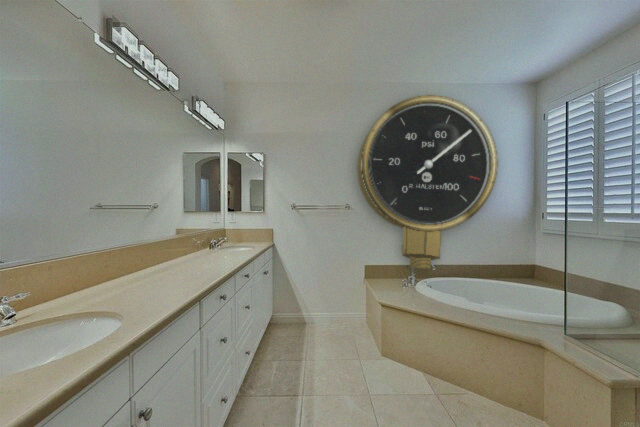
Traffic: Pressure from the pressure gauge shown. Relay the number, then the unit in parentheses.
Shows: 70 (psi)
